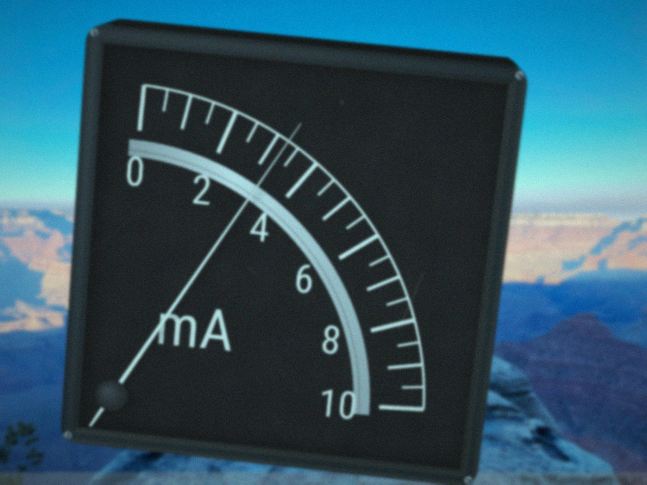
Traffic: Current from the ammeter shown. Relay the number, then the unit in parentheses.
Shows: 3.25 (mA)
